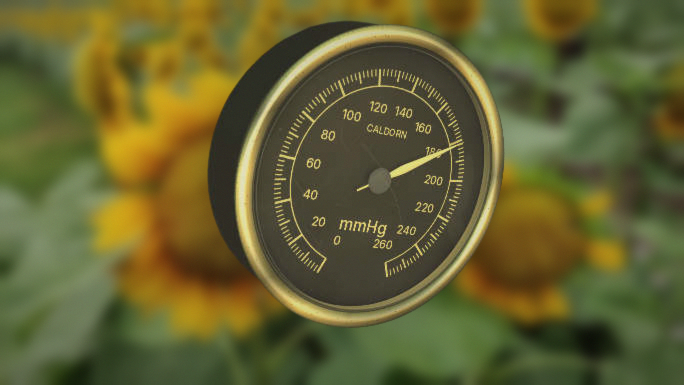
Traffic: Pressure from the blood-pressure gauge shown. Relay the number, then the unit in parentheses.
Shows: 180 (mmHg)
